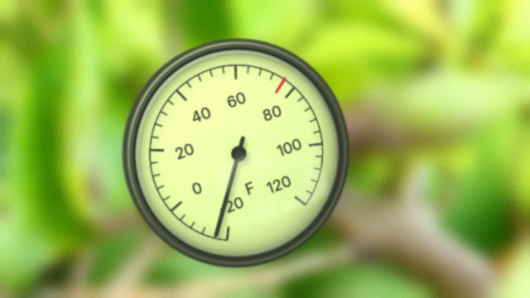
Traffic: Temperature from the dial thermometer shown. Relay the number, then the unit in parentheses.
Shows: -16 (°F)
